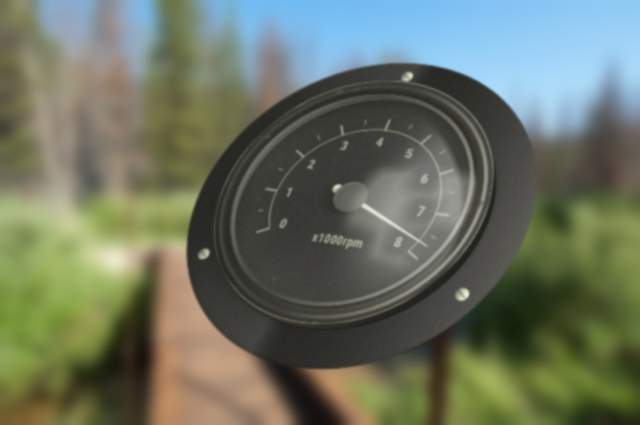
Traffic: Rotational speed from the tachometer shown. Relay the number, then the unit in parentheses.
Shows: 7750 (rpm)
